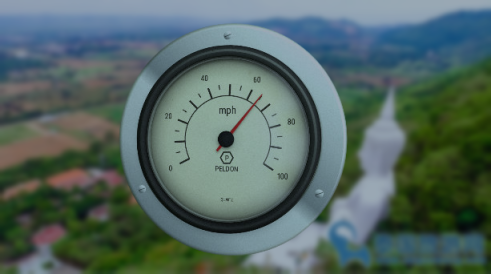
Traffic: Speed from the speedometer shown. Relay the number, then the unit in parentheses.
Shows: 65 (mph)
